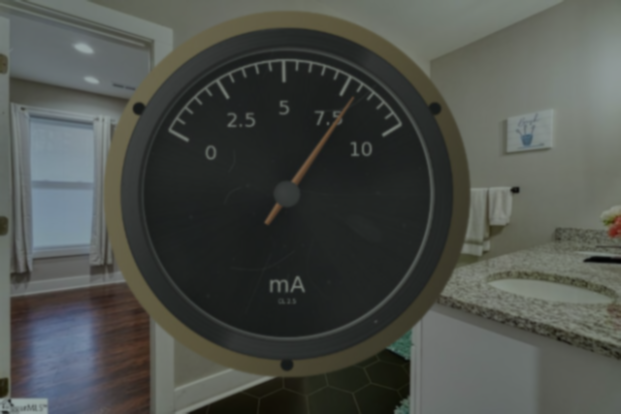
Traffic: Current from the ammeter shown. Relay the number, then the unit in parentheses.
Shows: 8 (mA)
